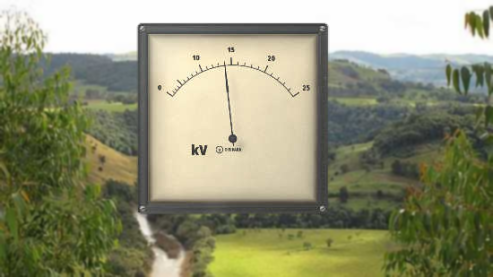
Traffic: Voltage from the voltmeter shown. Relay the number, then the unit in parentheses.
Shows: 14 (kV)
